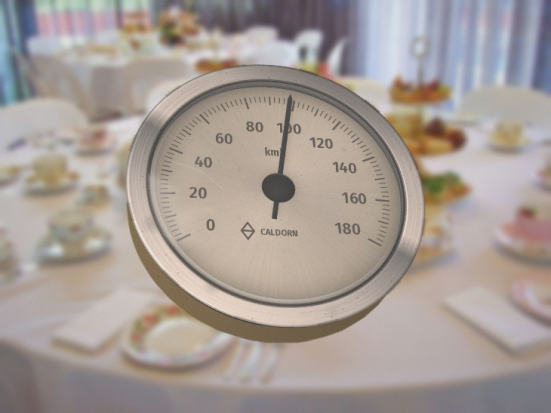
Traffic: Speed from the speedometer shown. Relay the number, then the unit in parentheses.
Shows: 98 (km/h)
